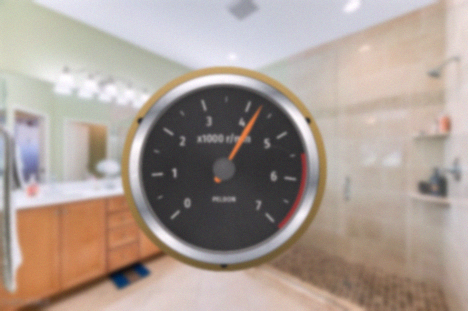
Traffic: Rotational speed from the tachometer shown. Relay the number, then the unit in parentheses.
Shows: 4250 (rpm)
